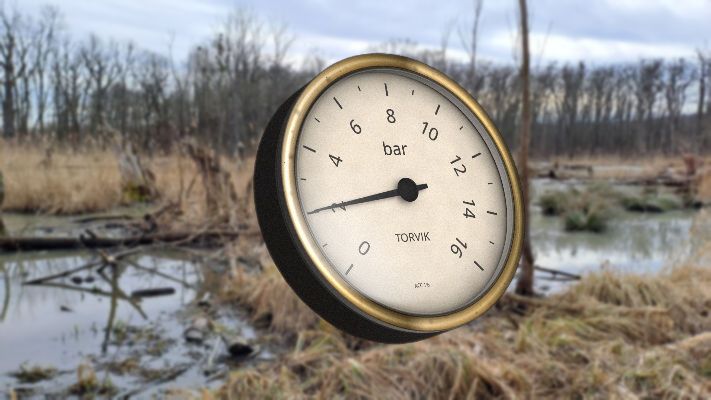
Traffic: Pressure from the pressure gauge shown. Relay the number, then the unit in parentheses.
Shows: 2 (bar)
